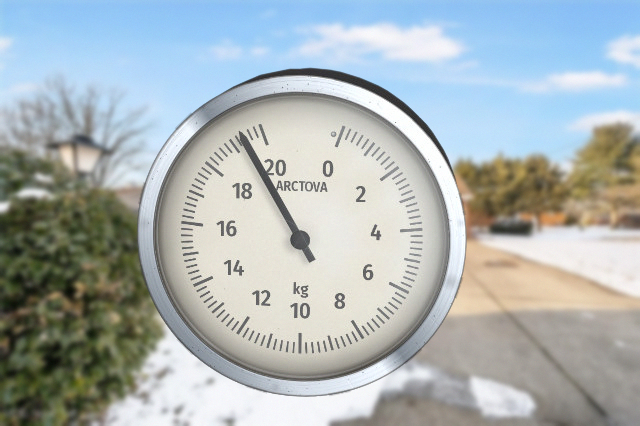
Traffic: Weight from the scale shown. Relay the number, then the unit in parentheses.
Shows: 19.4 (kg)
